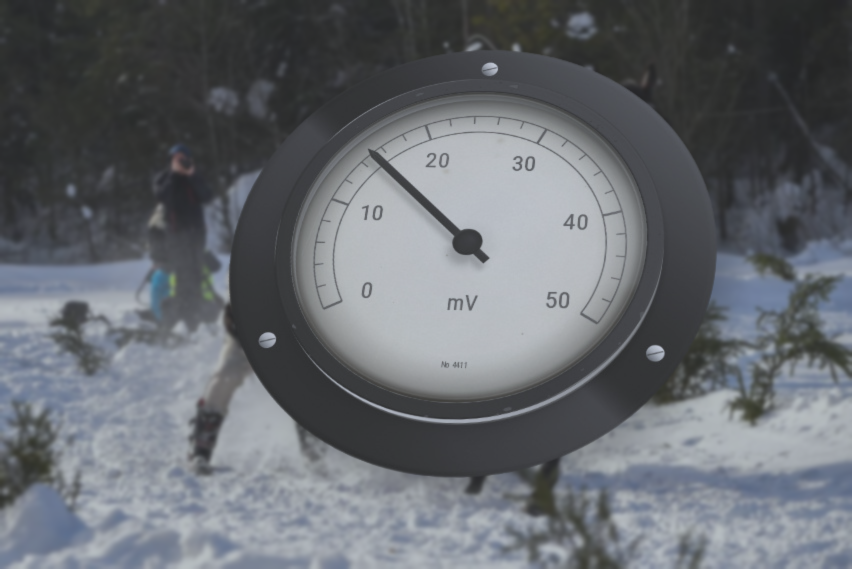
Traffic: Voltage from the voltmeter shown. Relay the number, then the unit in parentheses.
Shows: 15 (mV)
